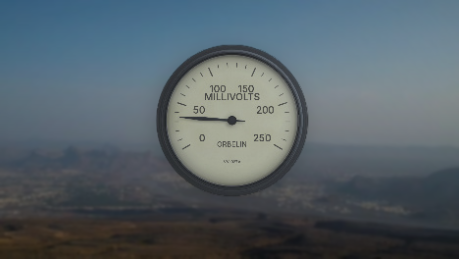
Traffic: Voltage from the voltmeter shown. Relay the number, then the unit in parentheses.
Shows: 35 (mV)
